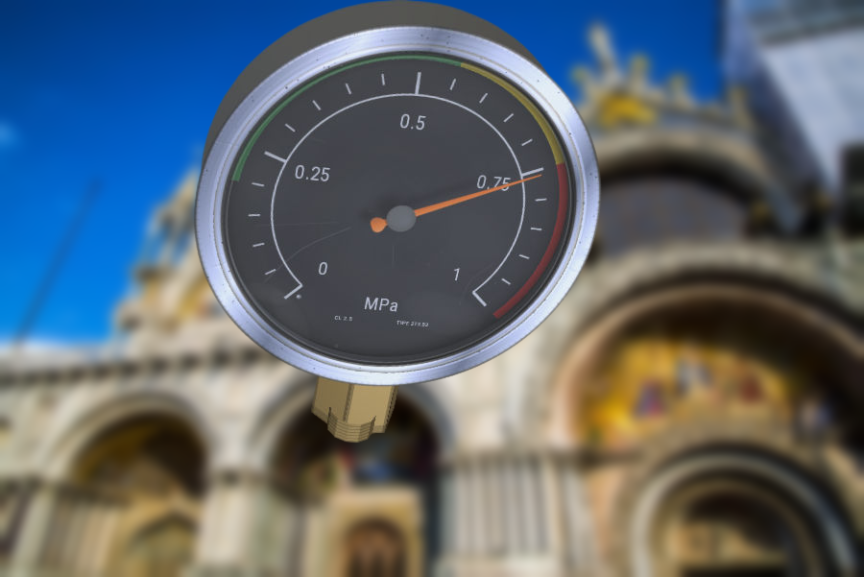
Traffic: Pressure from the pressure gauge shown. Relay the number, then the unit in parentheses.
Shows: 0.75 (MPa)
